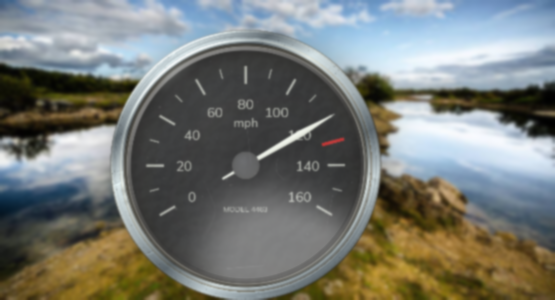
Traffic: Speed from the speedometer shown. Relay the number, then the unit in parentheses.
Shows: 120 (mph)
